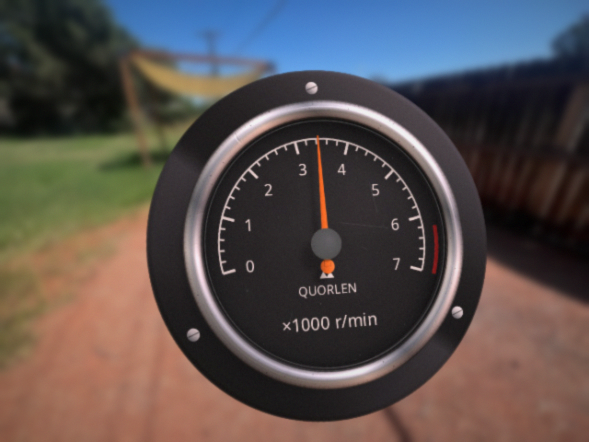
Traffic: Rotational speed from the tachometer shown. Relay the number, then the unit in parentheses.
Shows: 3400 (rpm)
